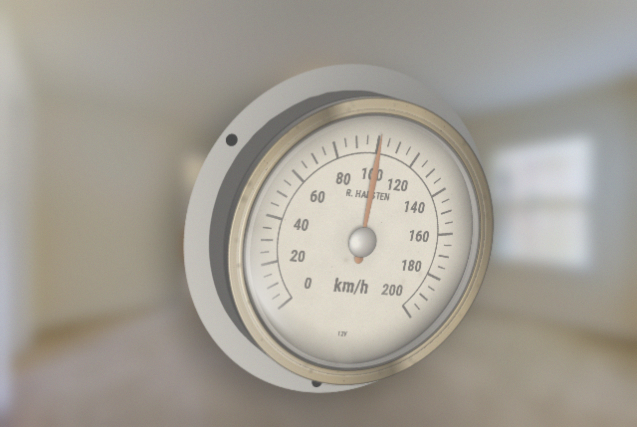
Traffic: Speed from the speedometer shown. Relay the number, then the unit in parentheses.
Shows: 100 (km/h)
